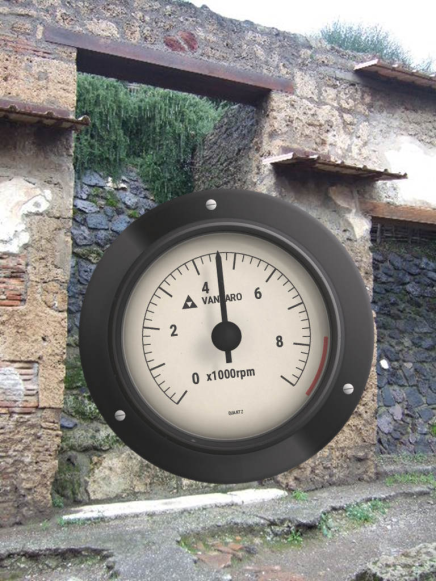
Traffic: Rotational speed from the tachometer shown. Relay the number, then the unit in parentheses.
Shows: 4600 (rpm)
